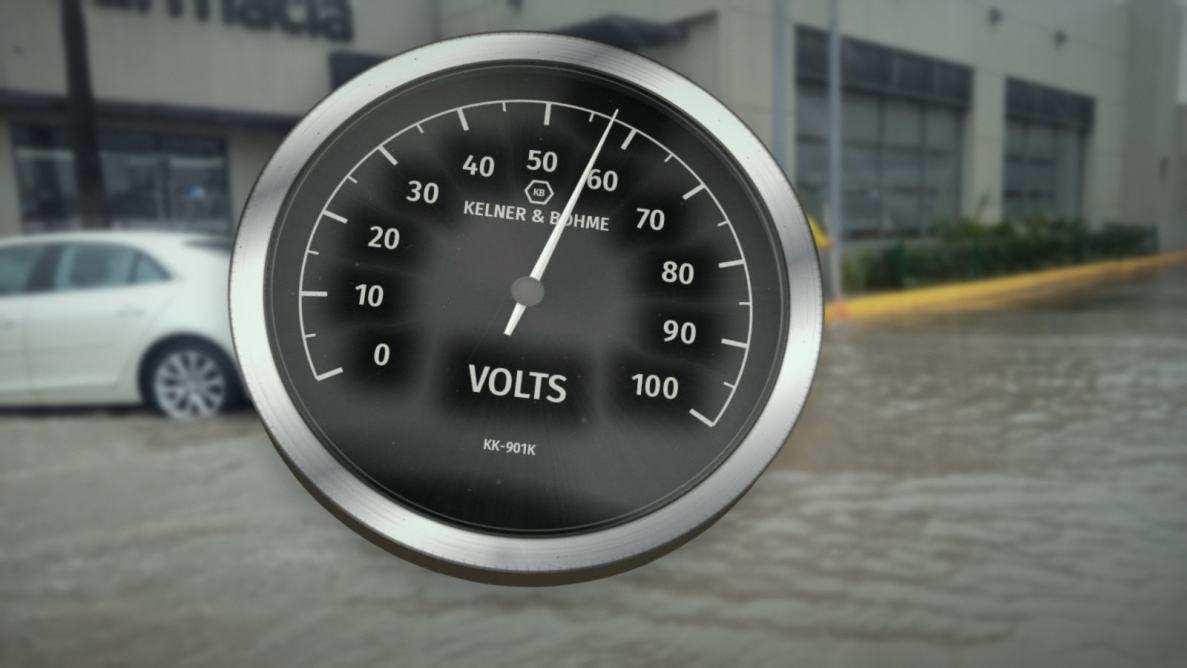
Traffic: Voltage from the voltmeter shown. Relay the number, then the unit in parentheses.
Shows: 57.5 (V)
